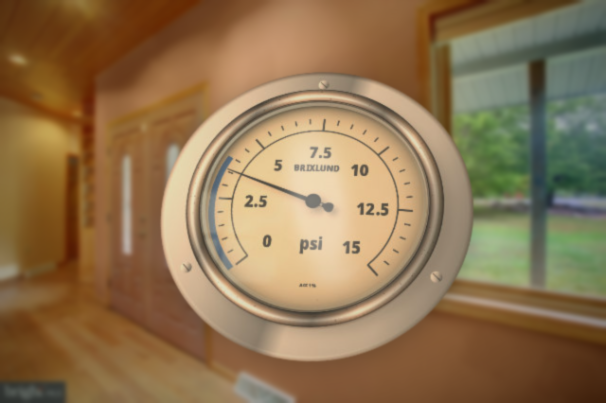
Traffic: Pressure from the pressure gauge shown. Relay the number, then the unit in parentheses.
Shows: 3.5 (psi)
